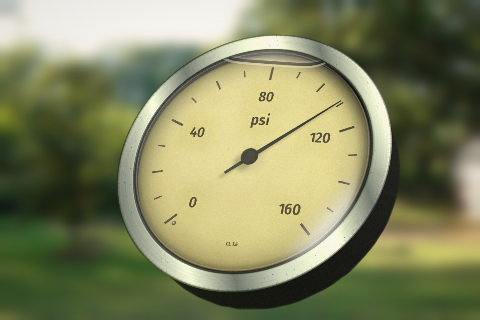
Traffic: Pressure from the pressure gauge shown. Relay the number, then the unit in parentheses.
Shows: 110 (psi)
